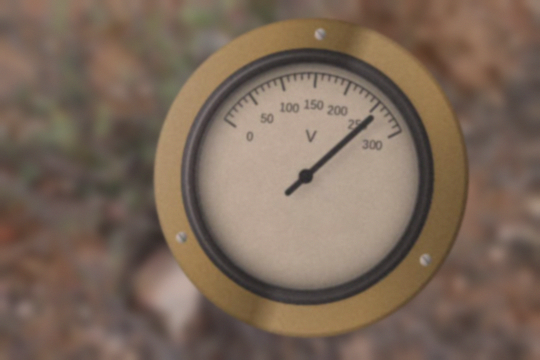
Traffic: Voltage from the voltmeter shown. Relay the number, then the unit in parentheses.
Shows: 260 (V)
